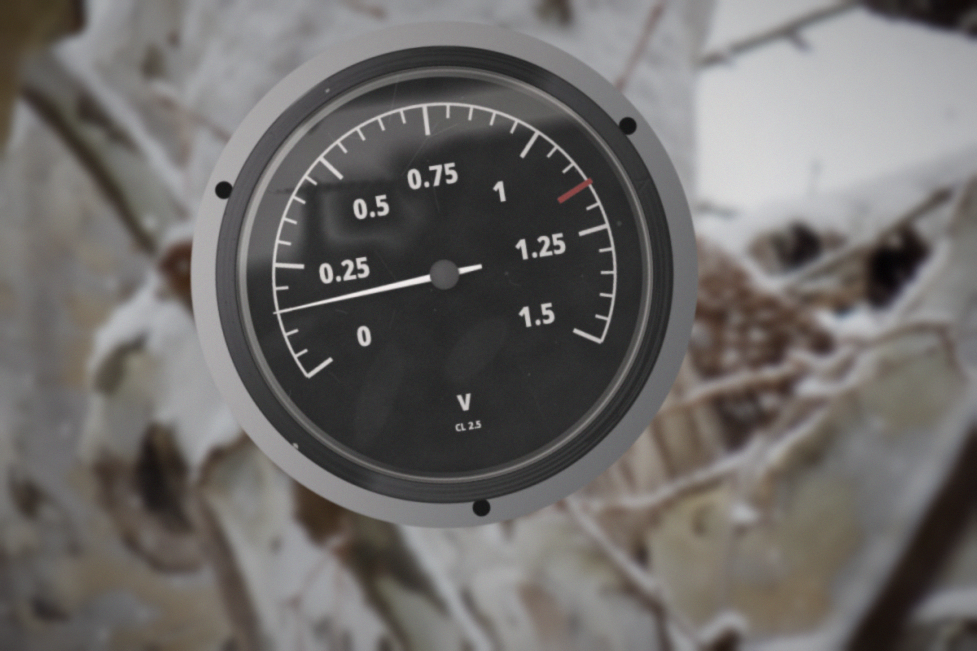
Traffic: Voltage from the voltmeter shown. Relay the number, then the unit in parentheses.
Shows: 0.15 (V)
